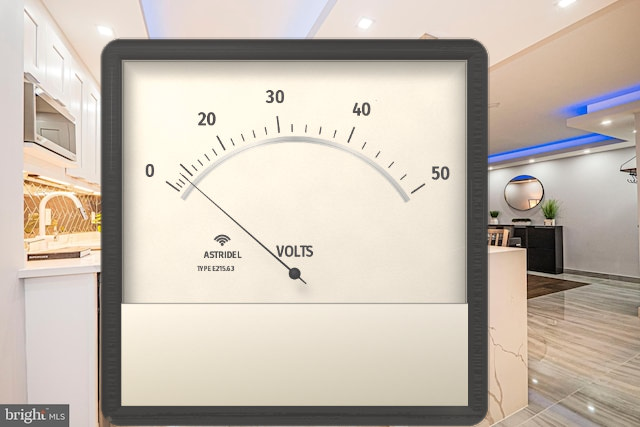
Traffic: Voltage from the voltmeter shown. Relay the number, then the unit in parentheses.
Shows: 8 (V)
